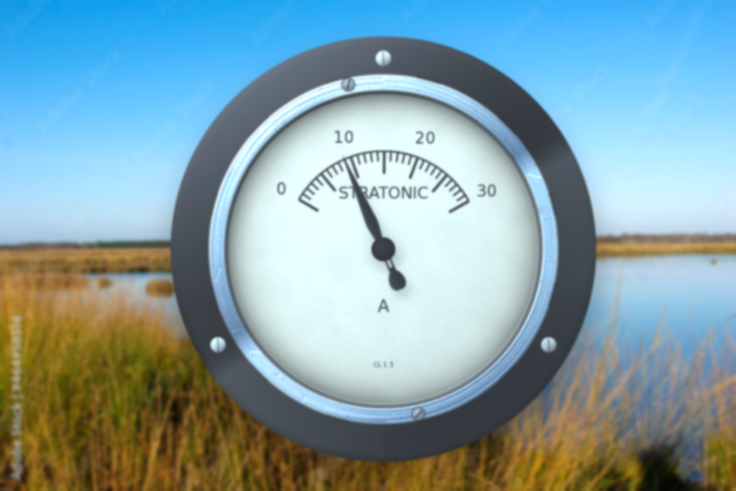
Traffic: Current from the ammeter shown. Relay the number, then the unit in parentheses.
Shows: 9 (A)
